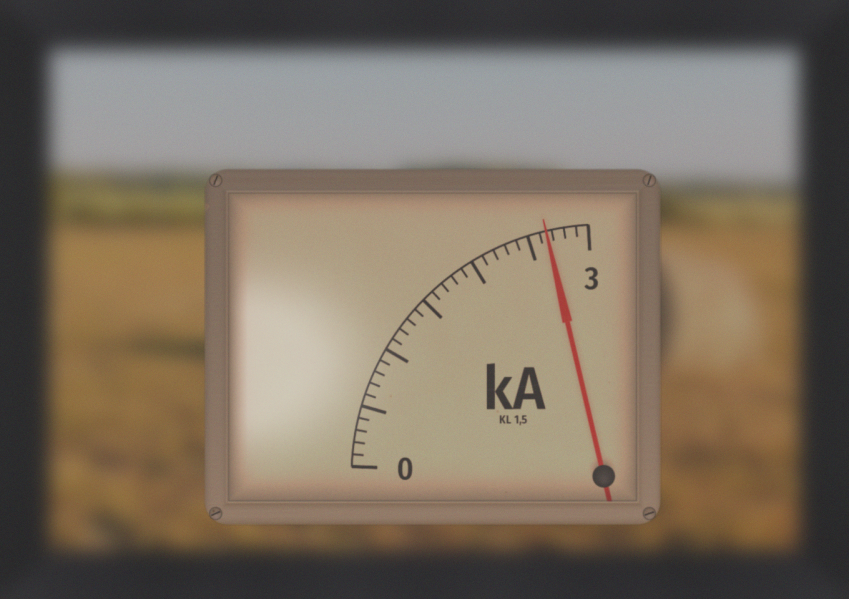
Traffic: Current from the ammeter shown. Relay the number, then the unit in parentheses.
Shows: 2.65 (kA)
